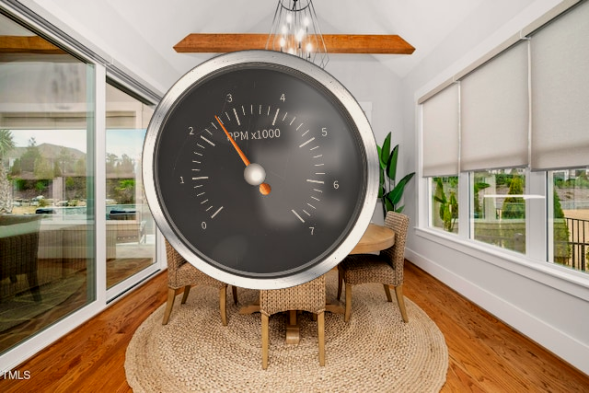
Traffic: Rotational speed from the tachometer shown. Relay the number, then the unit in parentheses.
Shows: 2600 (rpm)
